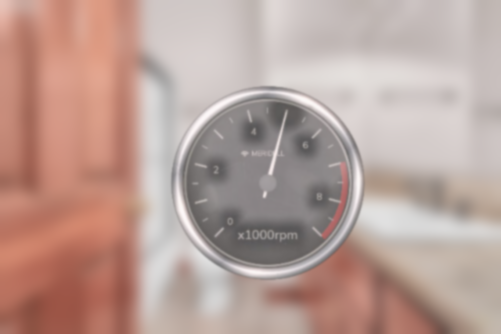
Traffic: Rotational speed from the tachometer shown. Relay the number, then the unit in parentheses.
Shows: 5000 (rpm)
